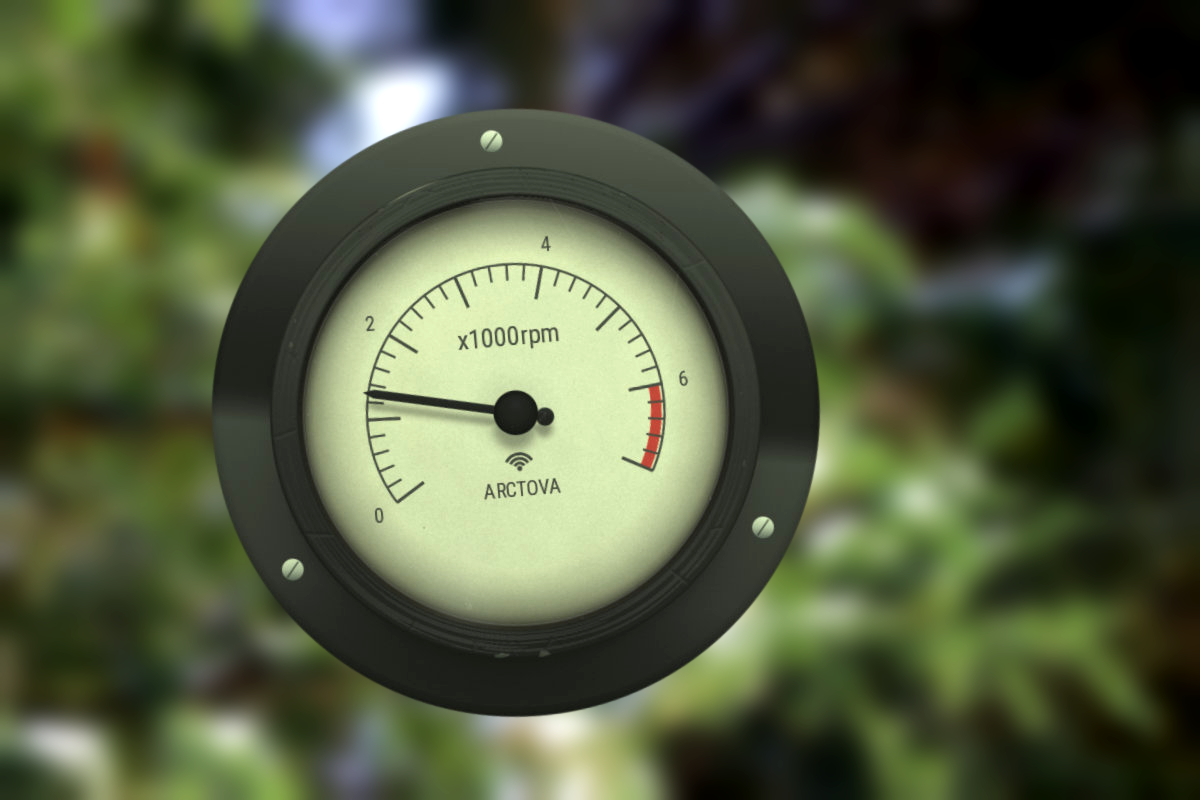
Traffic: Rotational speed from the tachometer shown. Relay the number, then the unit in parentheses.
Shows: 1300 (rpm)
